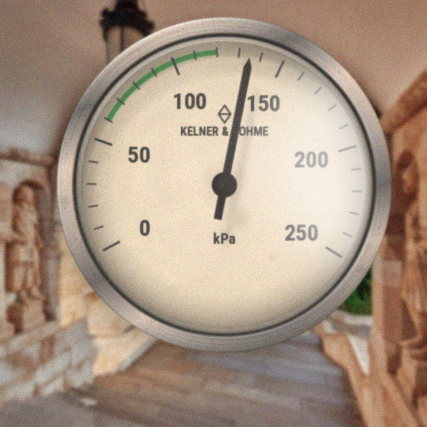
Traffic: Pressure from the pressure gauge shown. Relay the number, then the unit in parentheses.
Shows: 135 (kPa)
